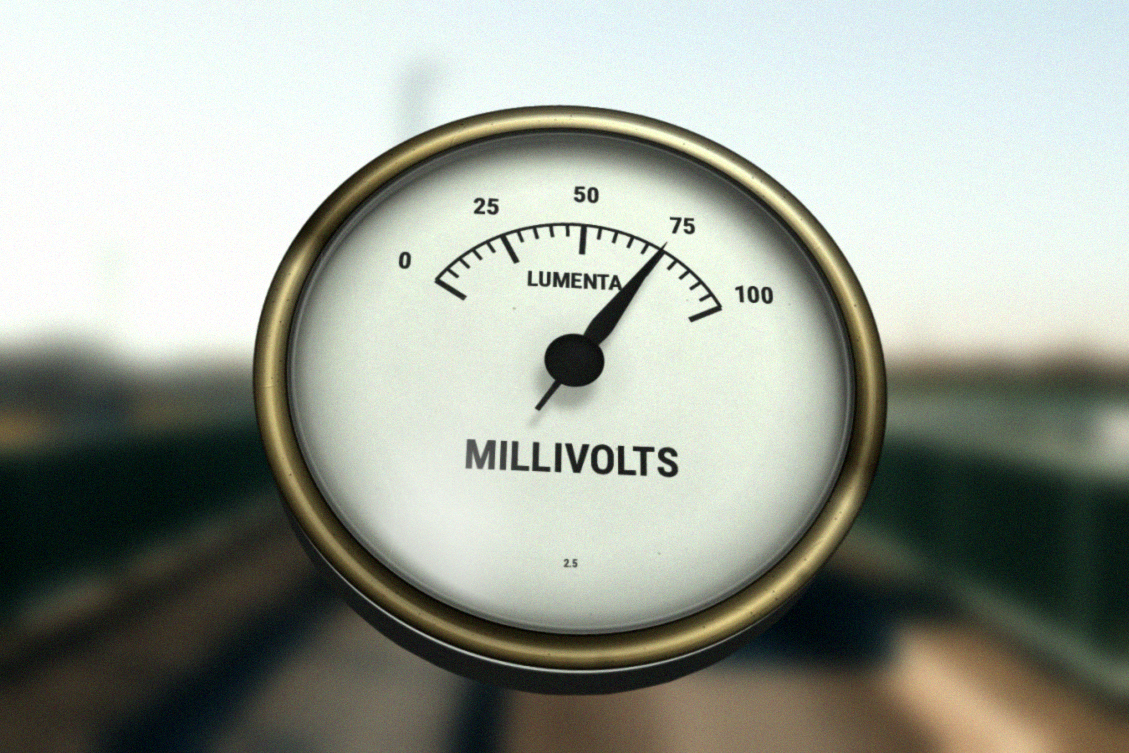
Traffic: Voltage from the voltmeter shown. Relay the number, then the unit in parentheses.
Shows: 75 (mV)
